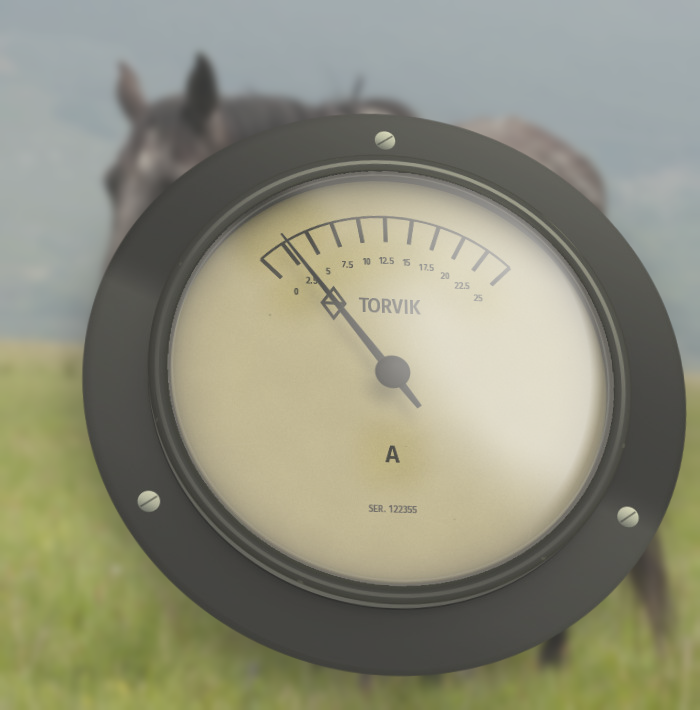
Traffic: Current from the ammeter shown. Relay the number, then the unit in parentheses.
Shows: 2.5 (A)
